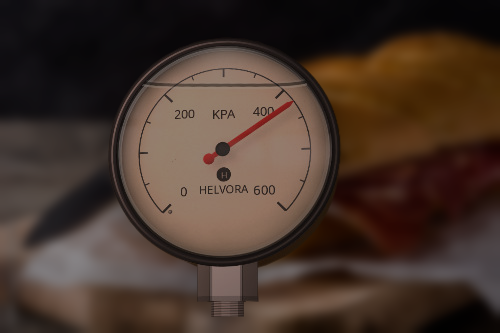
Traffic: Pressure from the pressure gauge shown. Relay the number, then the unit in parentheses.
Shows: 425 (kPa)
